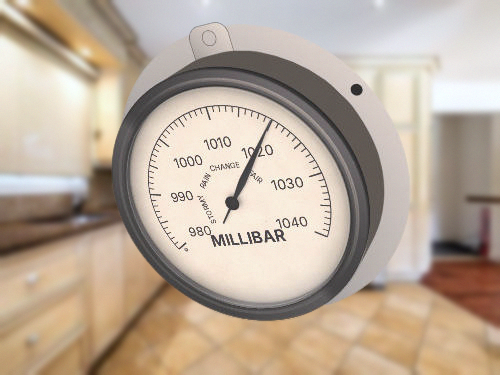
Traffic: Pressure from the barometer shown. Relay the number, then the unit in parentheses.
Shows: 1020 (mbar)
